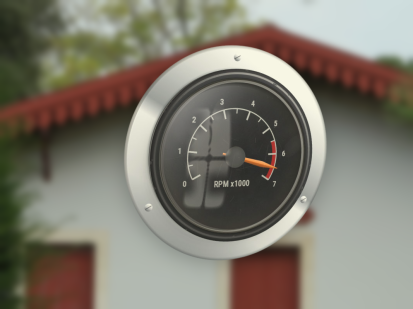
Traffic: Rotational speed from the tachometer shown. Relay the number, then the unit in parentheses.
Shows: 6500 (rpm)
